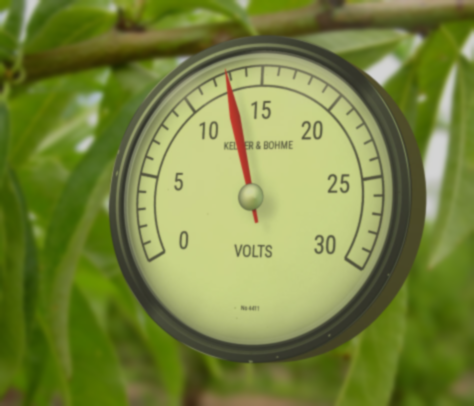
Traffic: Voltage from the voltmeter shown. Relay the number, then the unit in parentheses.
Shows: 13 (V)
